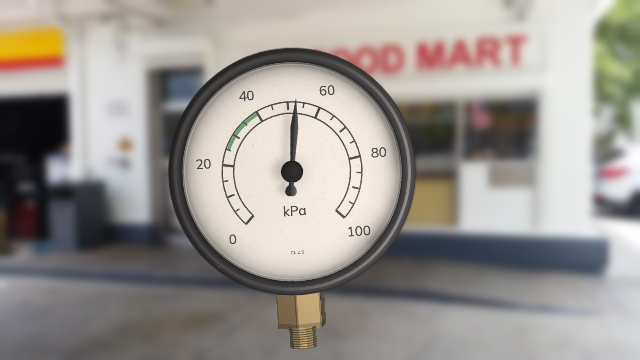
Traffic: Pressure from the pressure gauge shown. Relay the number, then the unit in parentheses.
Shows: 52.5 (kPa)
